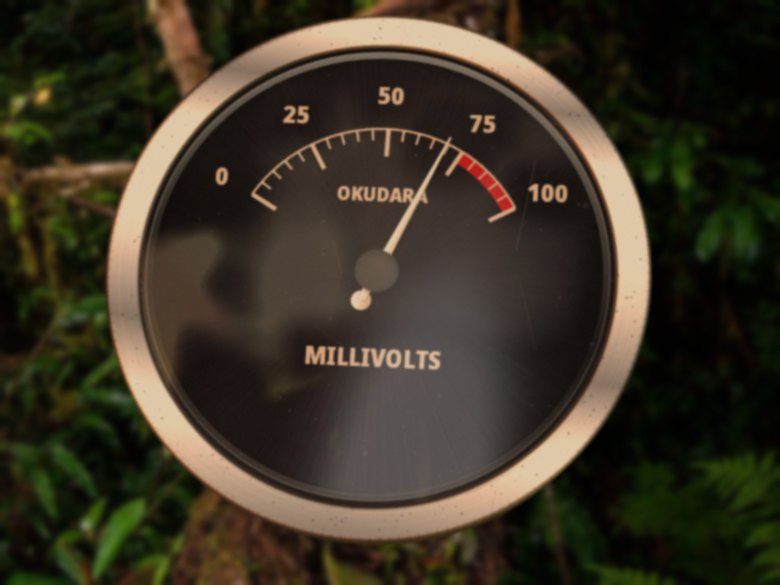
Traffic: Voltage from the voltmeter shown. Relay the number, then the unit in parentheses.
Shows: 70 (mV)
